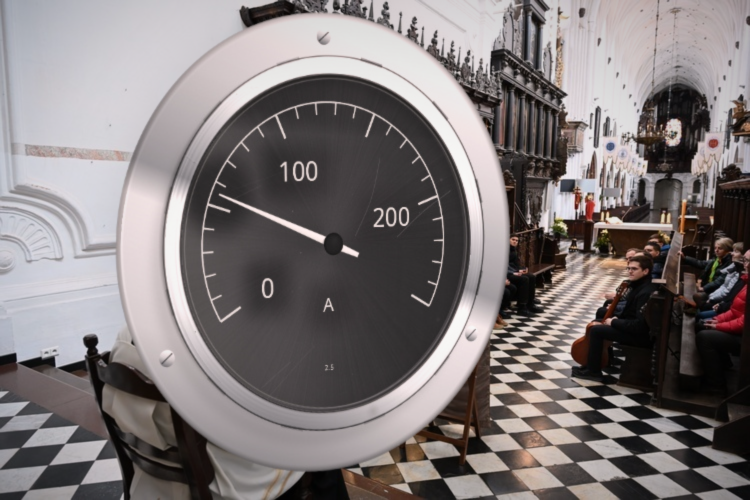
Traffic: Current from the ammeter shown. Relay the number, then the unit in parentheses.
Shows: 55 (A)
